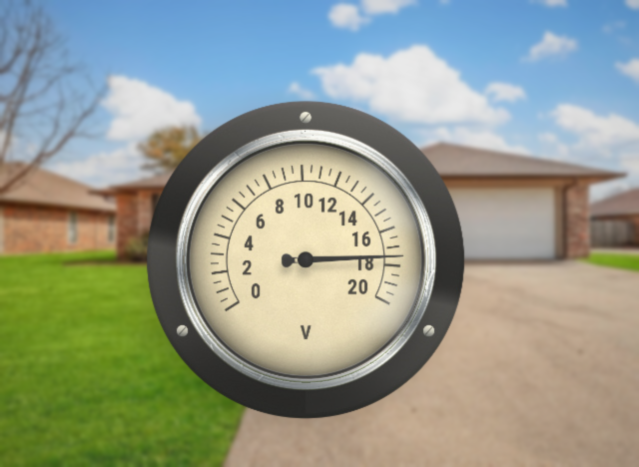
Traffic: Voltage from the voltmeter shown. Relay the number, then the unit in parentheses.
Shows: 17.5 (V)
